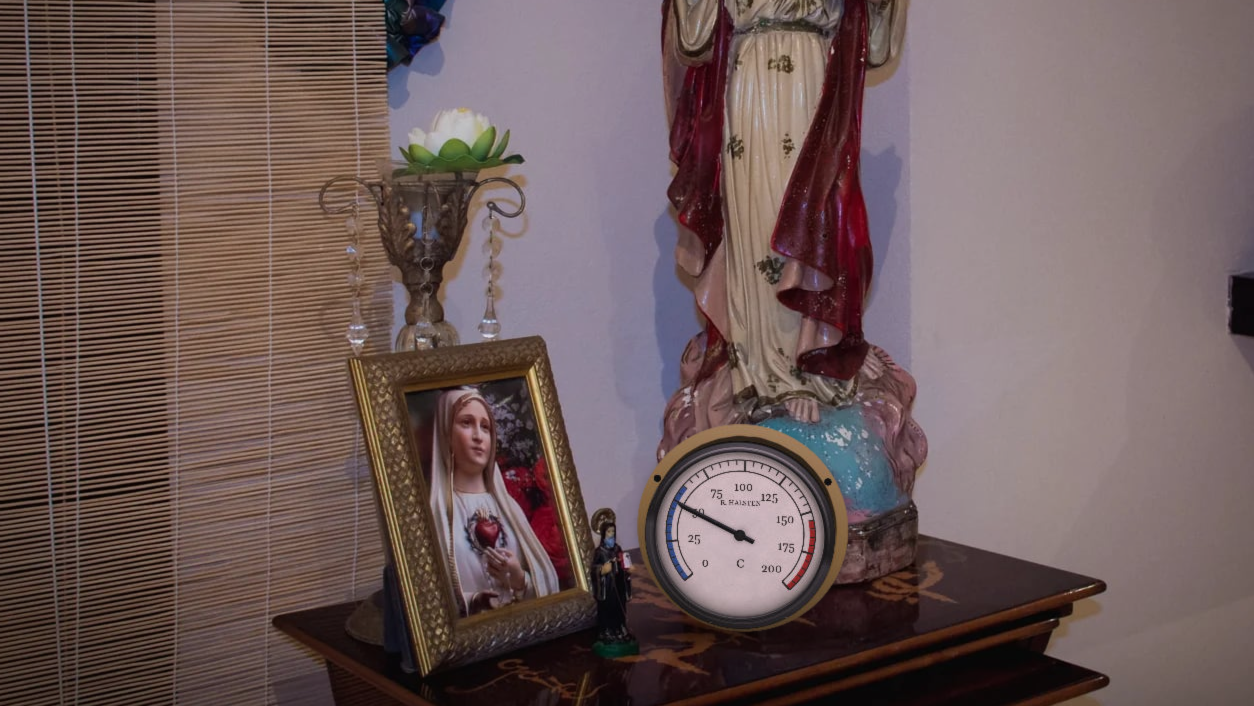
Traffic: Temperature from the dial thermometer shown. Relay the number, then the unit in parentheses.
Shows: 50 (°C)
